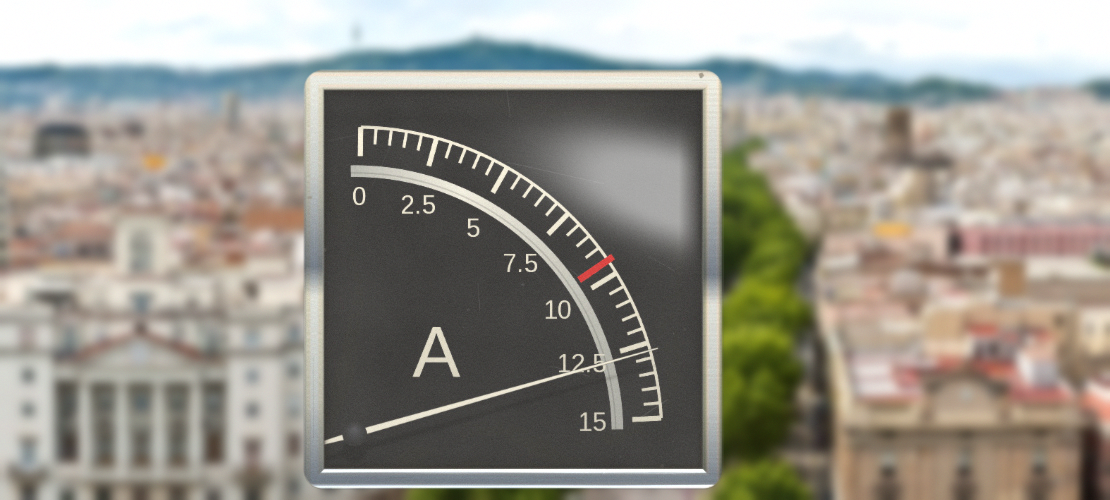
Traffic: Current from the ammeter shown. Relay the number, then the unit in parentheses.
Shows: 12.75 (A)
